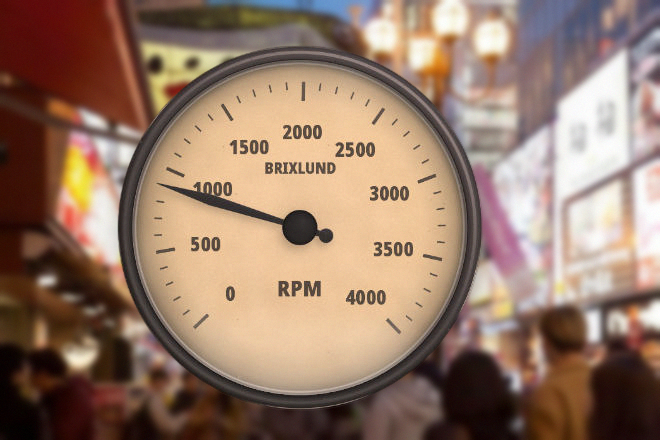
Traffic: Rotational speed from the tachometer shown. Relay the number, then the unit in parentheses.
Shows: 900 (rpm)
